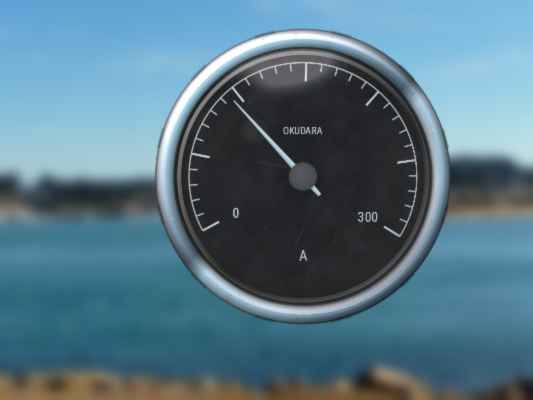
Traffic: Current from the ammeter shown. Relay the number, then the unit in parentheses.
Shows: 95 (A)
